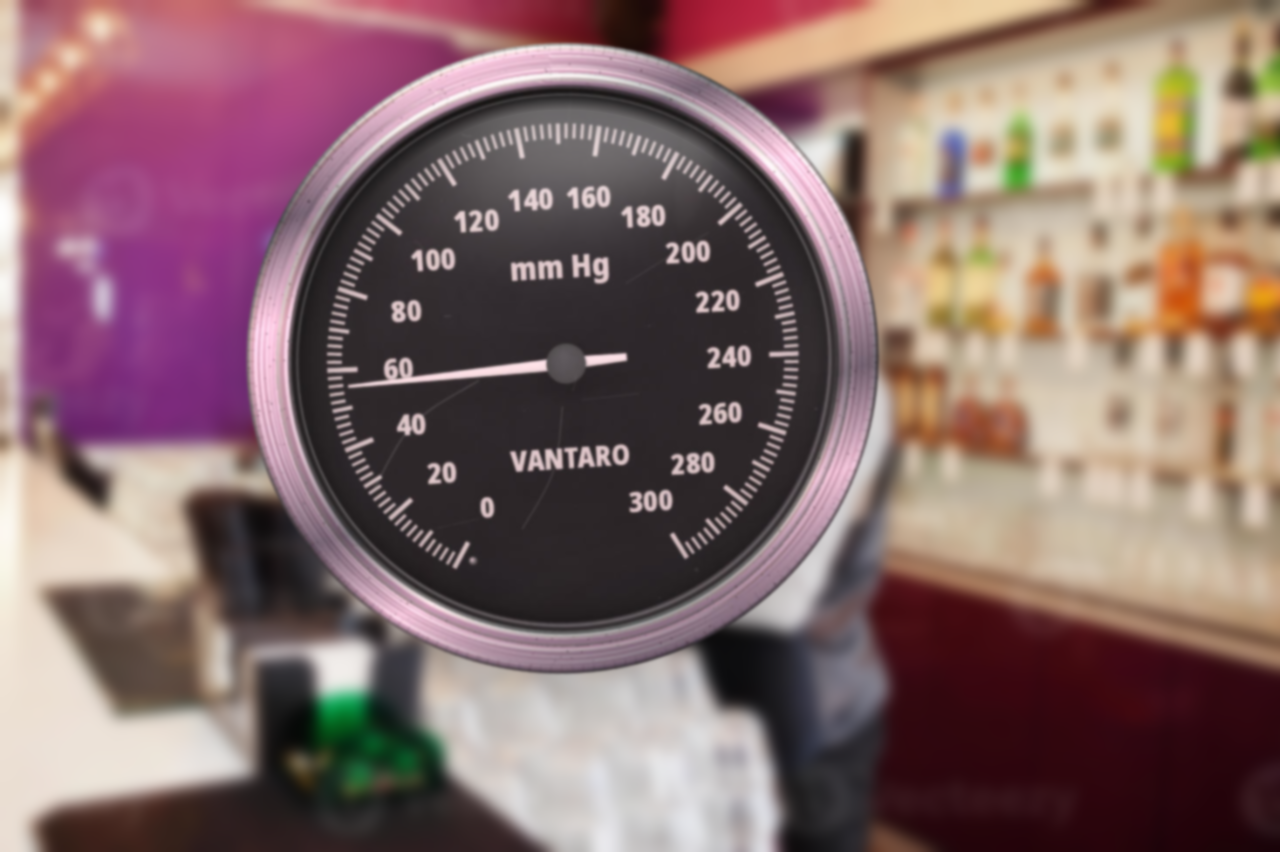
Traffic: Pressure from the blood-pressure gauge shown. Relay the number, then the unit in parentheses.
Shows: 56 (mmHg)
